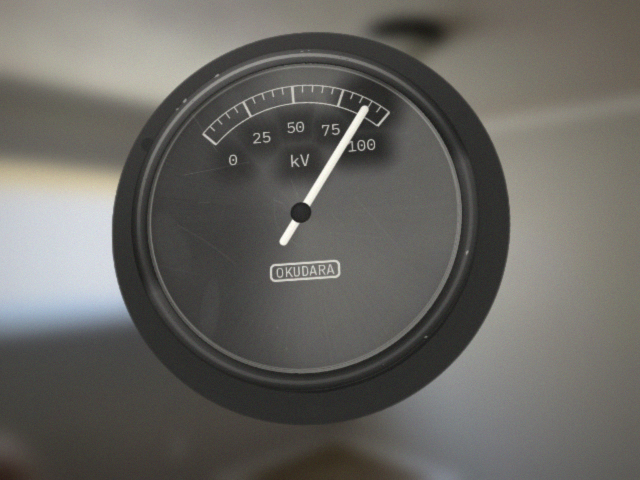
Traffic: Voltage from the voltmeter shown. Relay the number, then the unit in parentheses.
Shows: 90 (kV)
